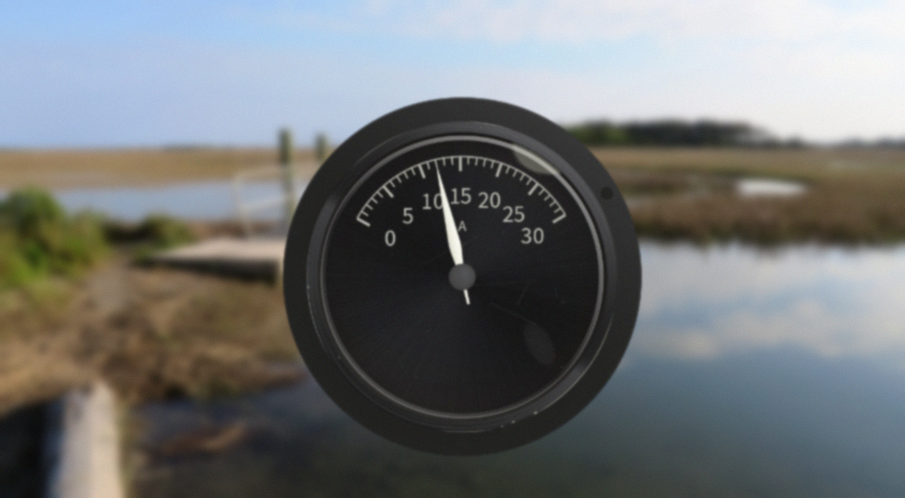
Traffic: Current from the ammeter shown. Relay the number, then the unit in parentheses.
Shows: 12 (A)
